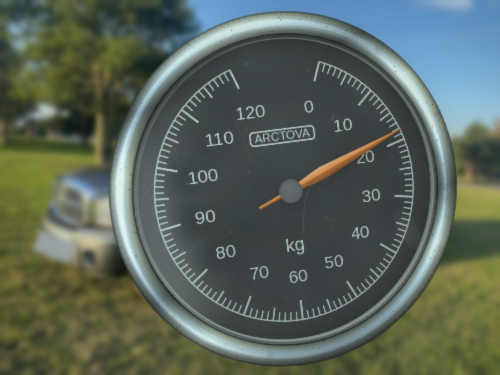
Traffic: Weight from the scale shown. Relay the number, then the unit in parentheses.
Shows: 18 (kg)
